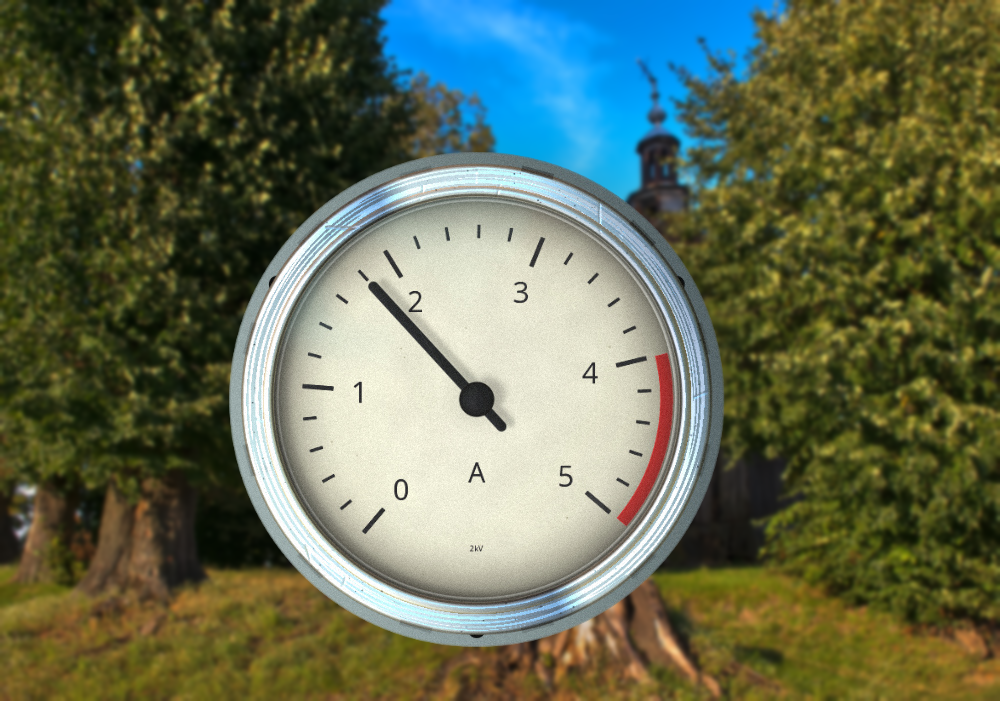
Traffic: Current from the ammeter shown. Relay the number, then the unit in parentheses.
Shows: 1.8 (A)
